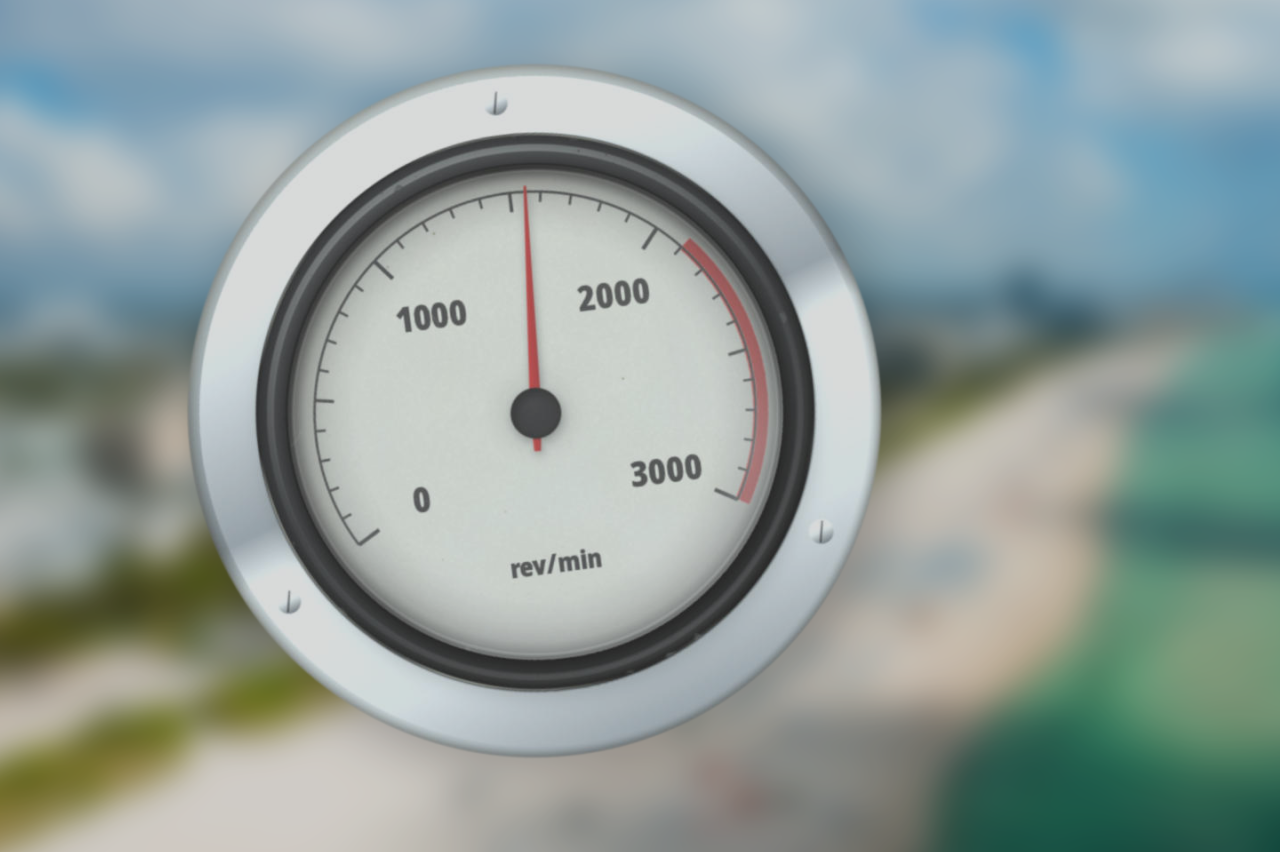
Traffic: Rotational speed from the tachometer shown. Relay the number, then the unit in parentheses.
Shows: 1550 (rpm)
